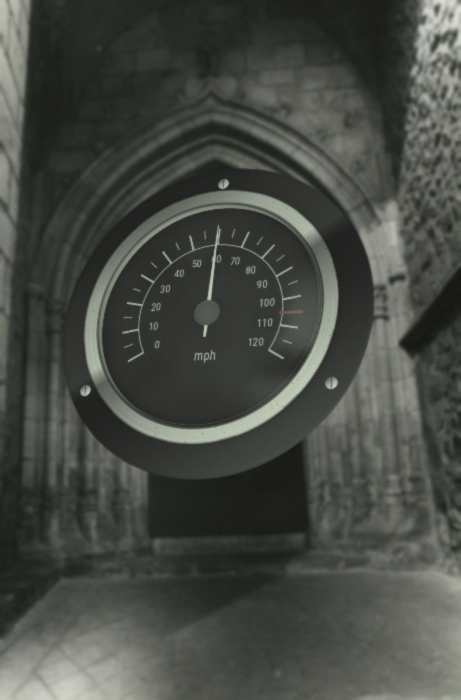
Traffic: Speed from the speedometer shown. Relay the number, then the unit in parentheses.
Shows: 60 (mph)
